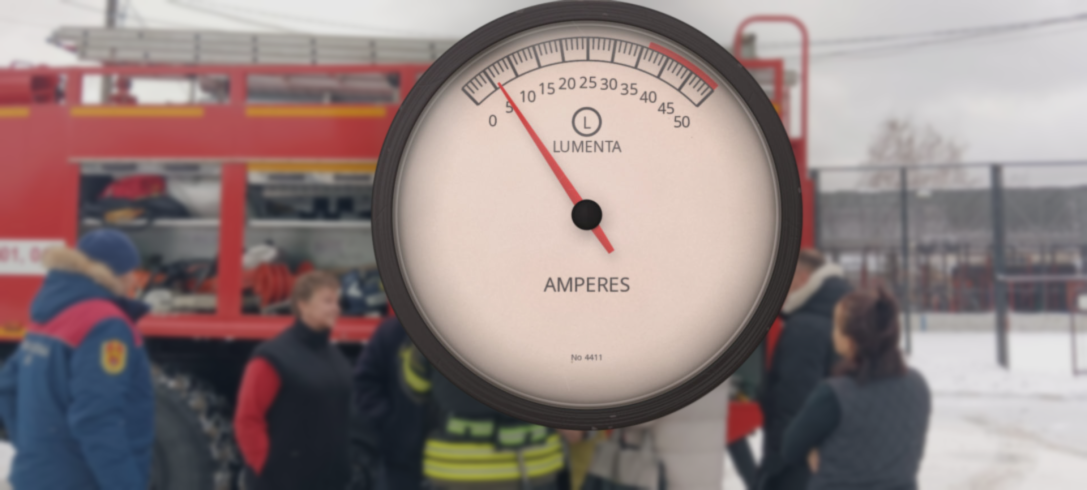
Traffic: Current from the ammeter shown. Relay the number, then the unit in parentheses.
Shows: 6 (A)
